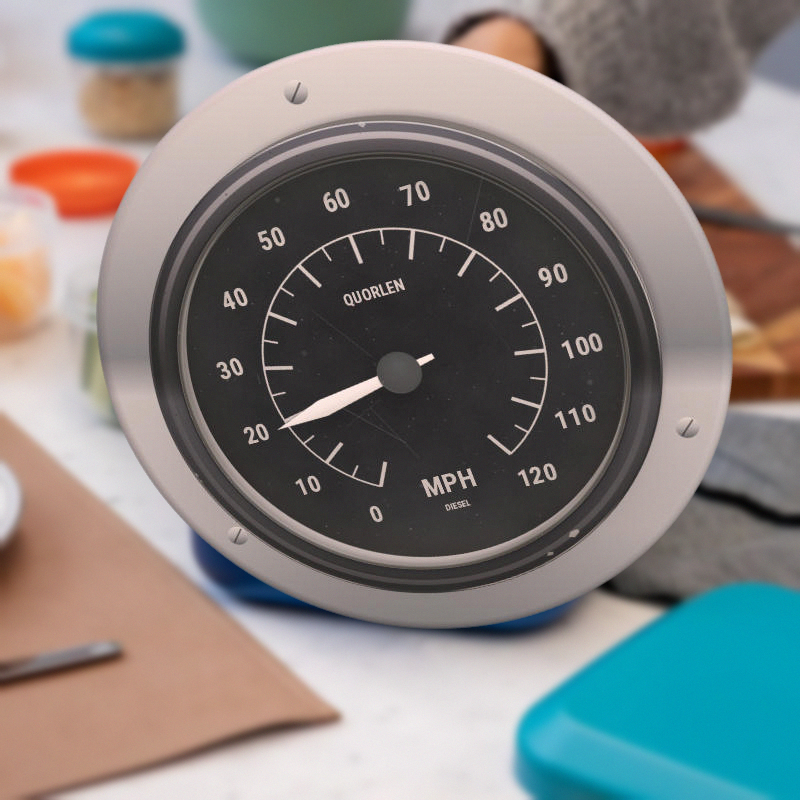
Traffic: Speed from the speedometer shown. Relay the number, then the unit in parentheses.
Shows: 20 (mph)
